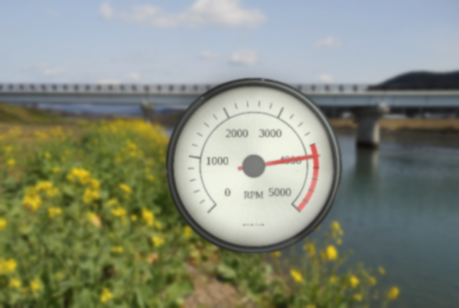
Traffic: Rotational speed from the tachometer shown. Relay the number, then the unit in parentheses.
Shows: 4000 (rpm)
